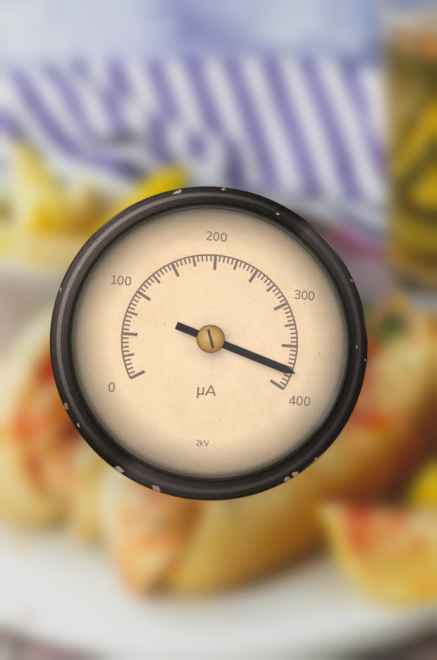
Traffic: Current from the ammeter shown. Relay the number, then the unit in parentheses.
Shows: 380 (µA)
